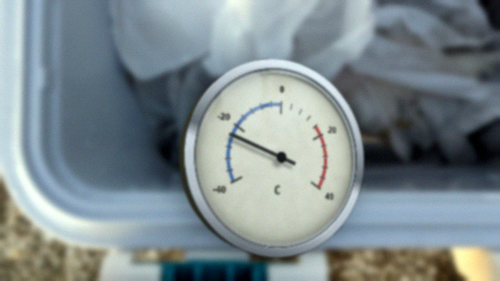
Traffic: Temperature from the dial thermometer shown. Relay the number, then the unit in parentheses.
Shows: -24 (°C)
